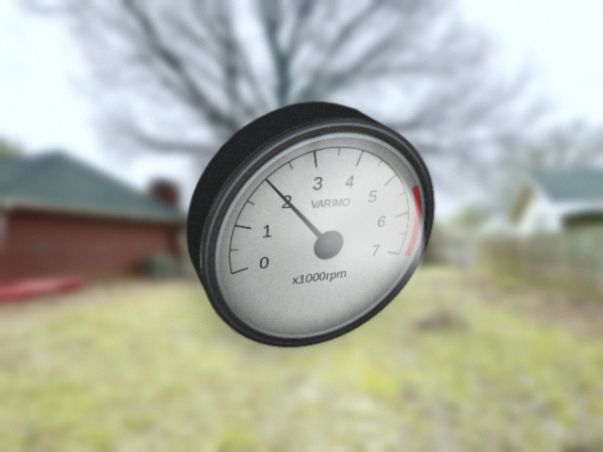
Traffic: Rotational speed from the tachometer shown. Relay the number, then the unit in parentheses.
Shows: 2000 (rpm)
